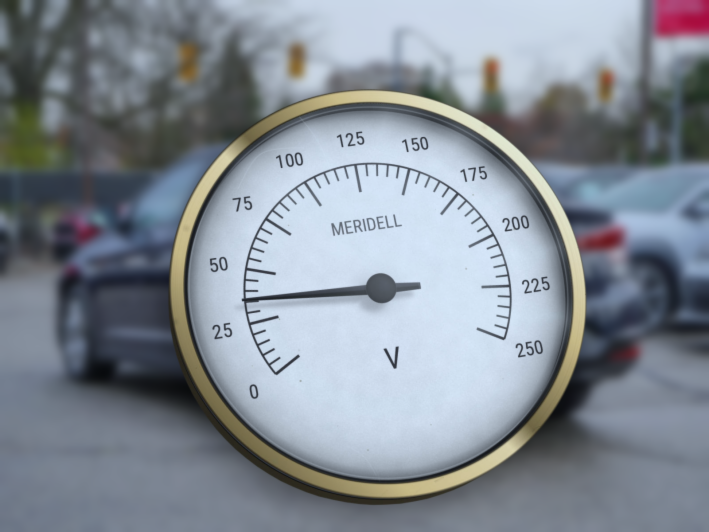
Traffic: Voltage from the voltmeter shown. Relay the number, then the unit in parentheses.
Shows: 35 (V)
